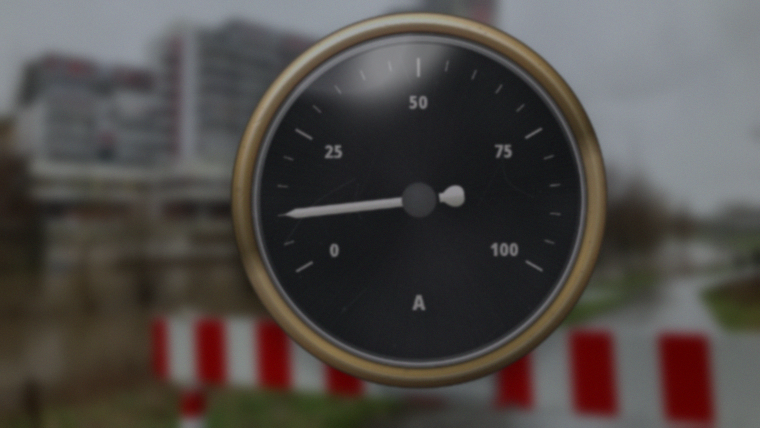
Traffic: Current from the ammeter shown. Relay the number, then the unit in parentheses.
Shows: 10 (A)
